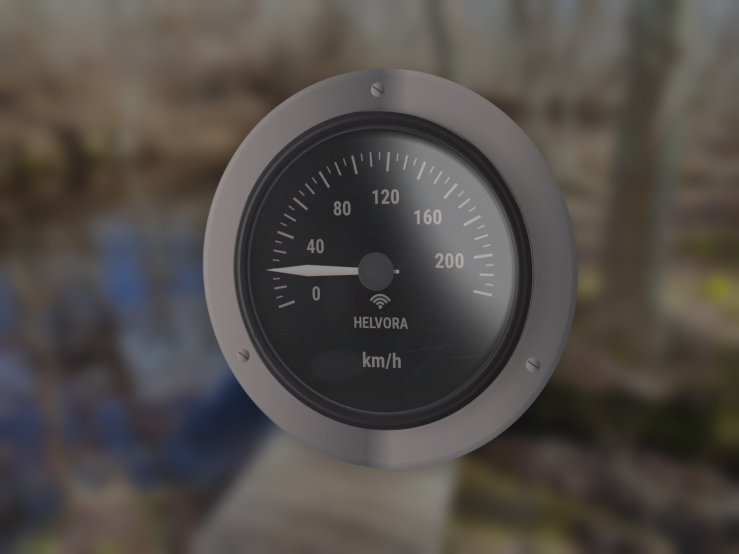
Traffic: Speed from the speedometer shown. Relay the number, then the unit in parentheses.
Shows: 20 (km/h)
